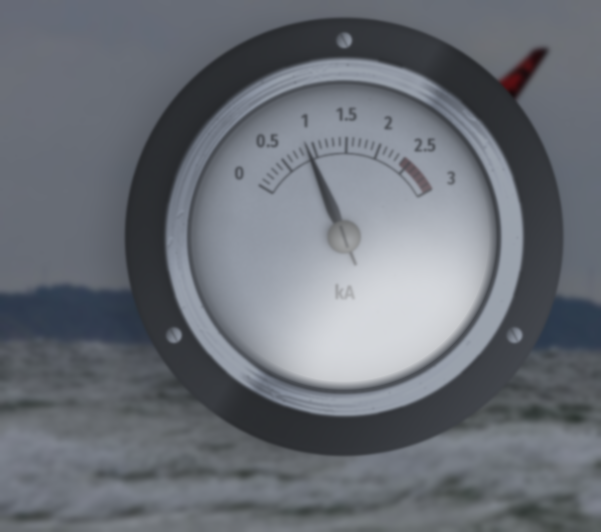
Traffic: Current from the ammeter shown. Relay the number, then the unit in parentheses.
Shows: 0.9 (kA)
